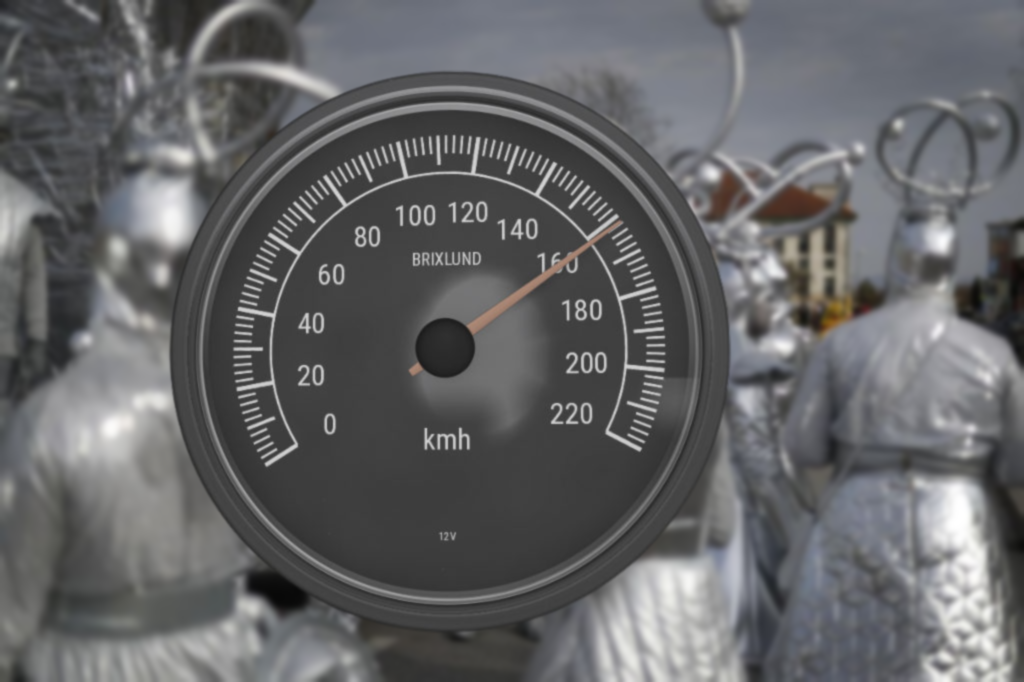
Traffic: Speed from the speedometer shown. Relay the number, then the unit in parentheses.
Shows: 162 (km/h)
